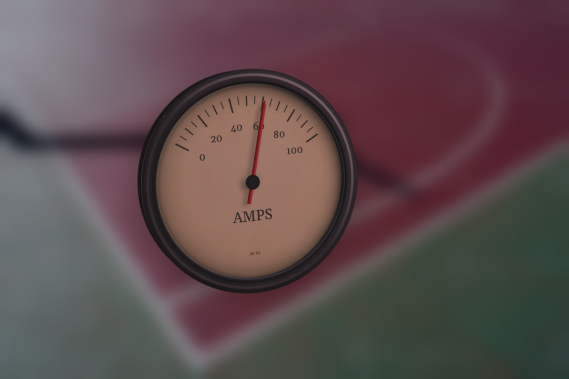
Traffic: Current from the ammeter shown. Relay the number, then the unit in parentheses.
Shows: 60 (A)
